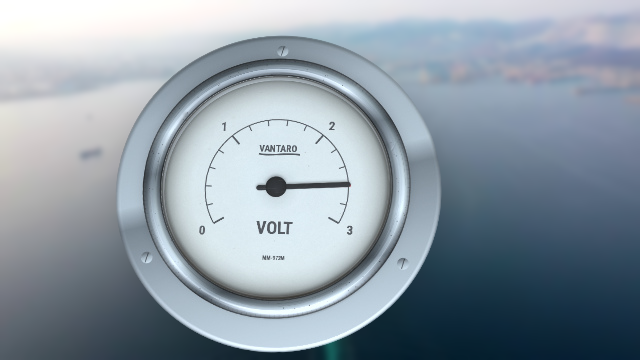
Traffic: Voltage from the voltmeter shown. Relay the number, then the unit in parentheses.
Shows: 2.6 (V)
